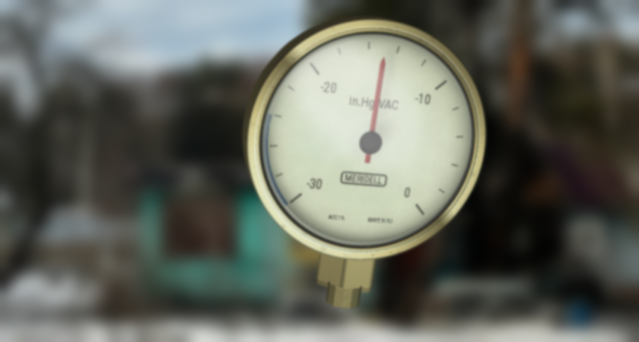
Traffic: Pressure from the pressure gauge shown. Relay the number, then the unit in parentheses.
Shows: -15 (inHg)
